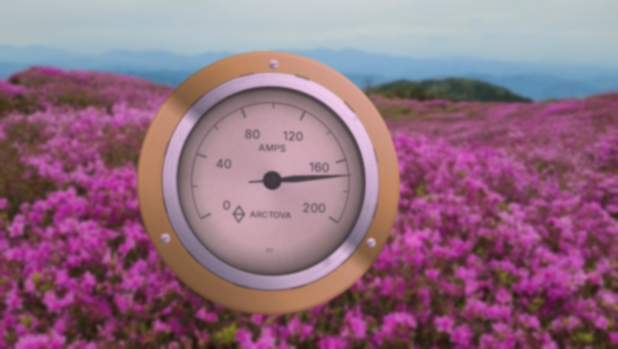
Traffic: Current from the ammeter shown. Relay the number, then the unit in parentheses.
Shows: 170 (A)
